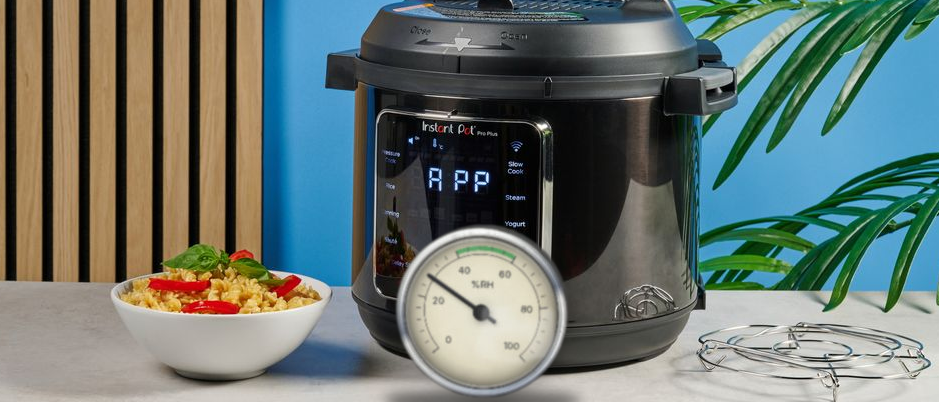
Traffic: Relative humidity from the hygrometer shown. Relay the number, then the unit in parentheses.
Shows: 28 (%)
